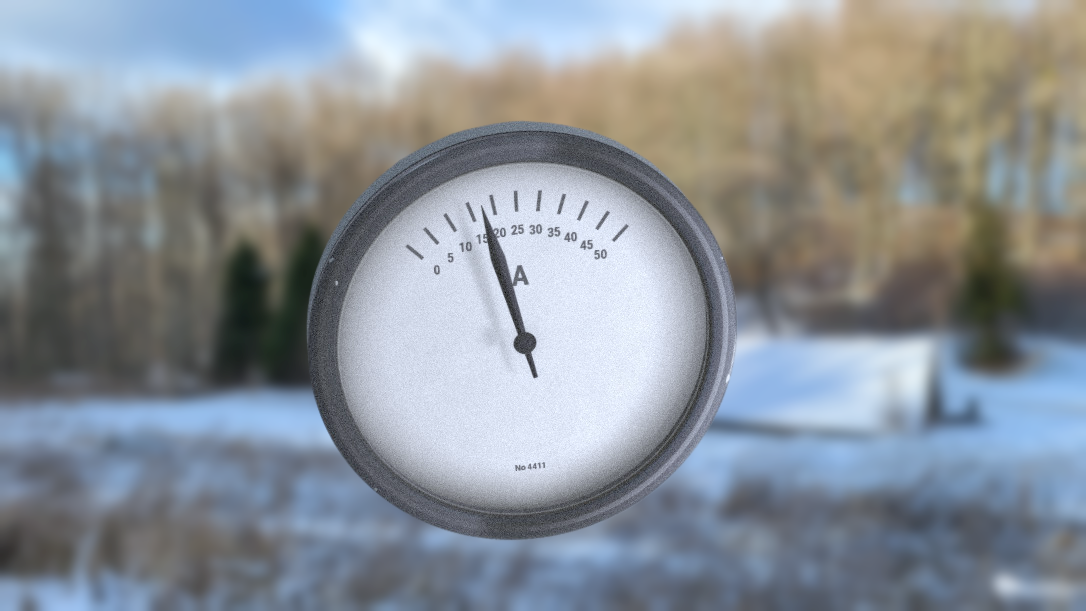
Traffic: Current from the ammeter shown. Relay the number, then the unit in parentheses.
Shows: 17.5 (A)
